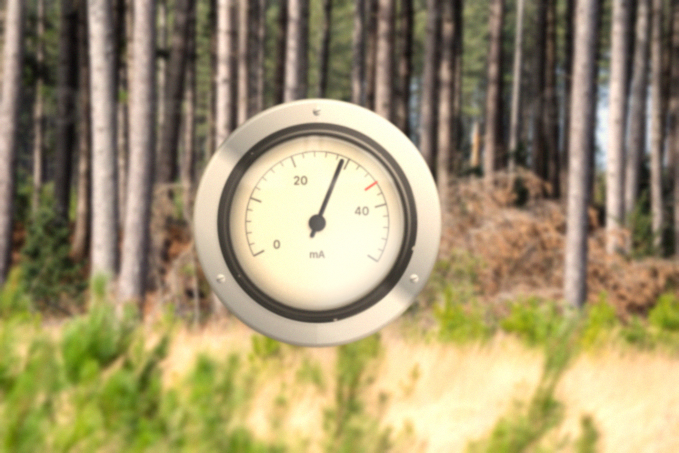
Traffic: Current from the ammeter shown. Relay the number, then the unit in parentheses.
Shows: 29 (mA)
